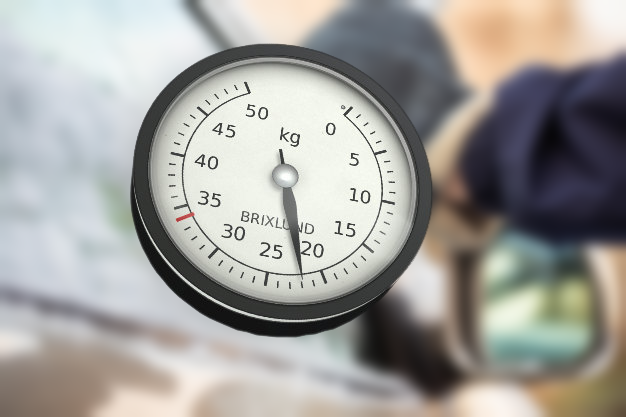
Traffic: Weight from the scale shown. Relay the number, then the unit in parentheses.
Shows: 22 (kg)
